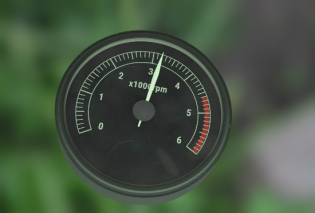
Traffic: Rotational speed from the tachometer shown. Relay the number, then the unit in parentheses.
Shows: 3200 (rpm)
